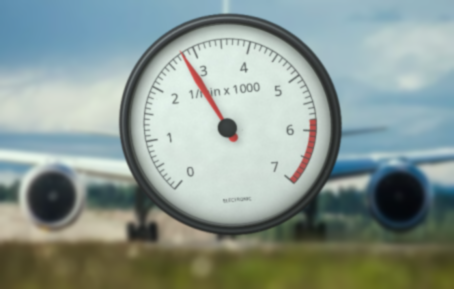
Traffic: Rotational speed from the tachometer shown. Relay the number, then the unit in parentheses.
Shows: 2800 (rpm)
